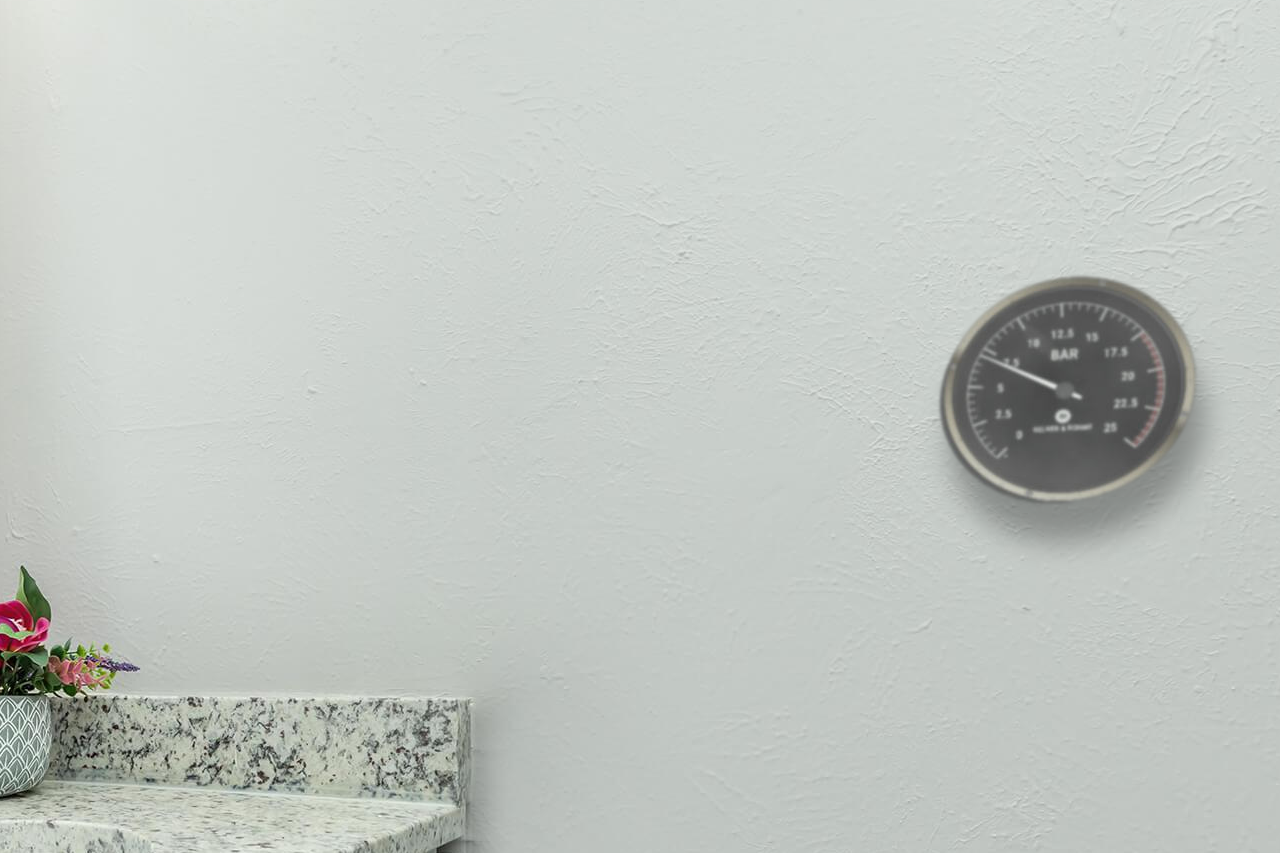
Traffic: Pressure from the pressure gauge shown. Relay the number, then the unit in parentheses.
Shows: 7 (bar)
